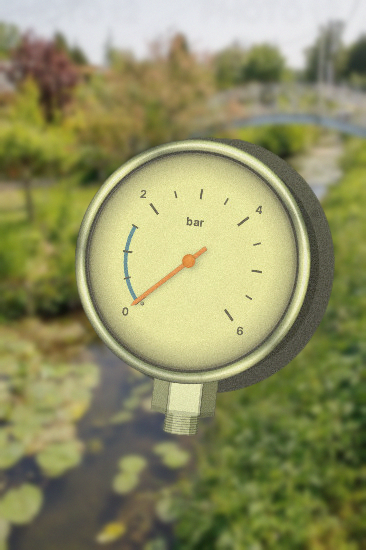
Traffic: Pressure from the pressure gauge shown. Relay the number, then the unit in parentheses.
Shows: 0 (bar)
